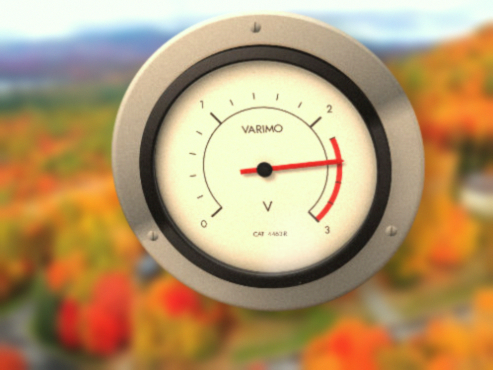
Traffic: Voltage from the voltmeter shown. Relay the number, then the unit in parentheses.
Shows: 2.4 (V)
